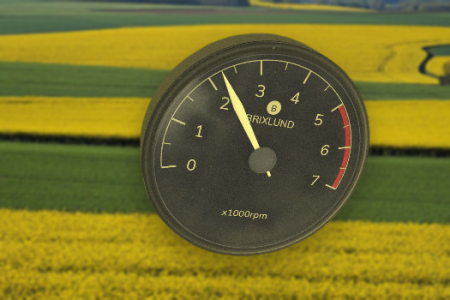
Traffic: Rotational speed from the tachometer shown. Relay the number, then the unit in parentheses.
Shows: 2250 (rpm)
